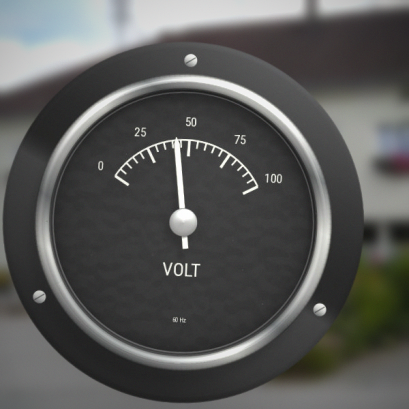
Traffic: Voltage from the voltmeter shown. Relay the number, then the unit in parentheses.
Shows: 42.5 (V)
